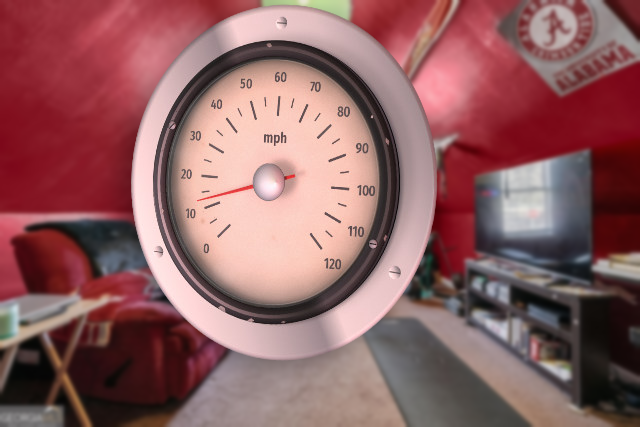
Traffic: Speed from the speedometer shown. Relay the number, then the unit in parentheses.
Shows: 12.5 (mph)
